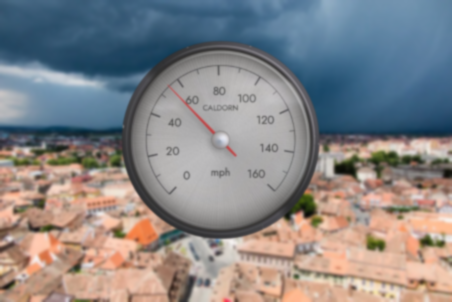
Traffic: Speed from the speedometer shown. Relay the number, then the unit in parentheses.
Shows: 55 (mph)
